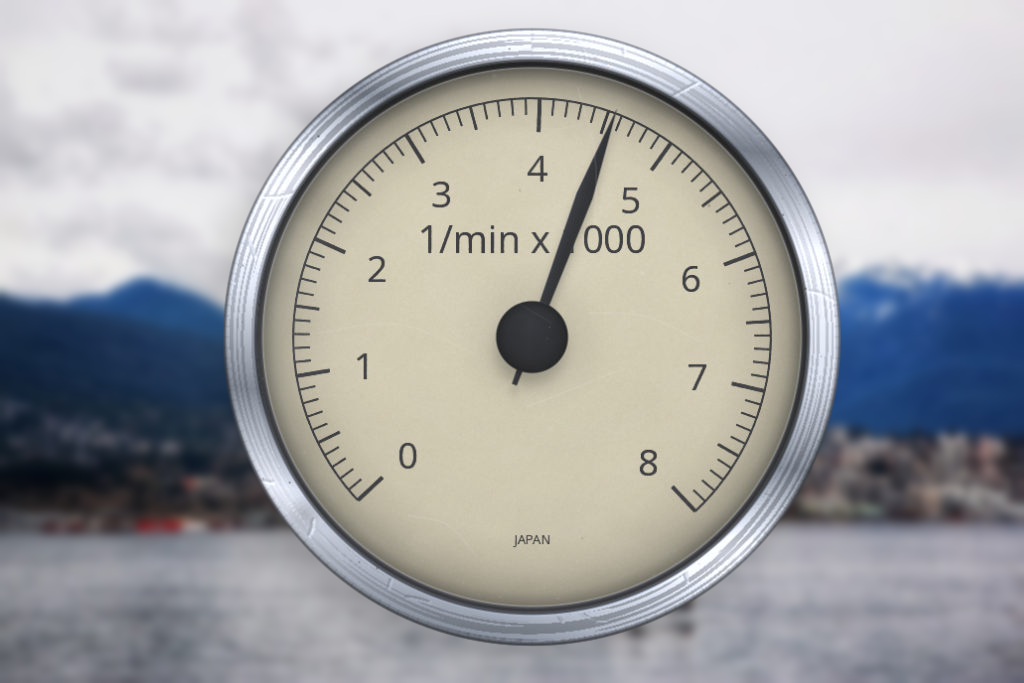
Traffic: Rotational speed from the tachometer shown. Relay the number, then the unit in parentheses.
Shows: 4550 (rpm)
